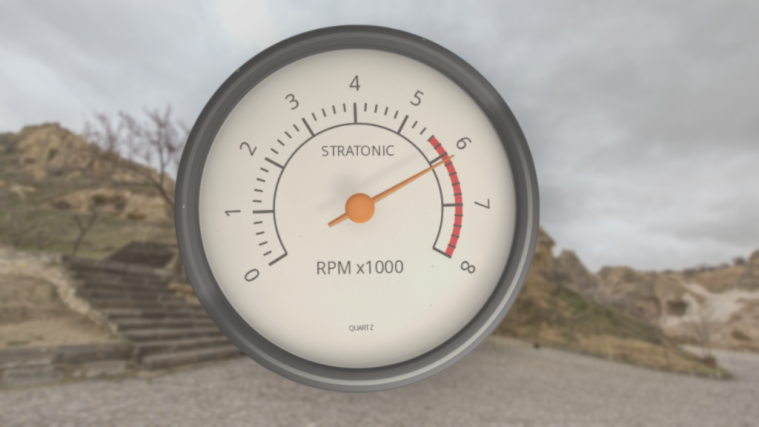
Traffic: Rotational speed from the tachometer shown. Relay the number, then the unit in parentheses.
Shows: 6100 (rpm)
